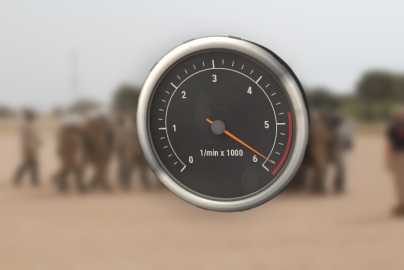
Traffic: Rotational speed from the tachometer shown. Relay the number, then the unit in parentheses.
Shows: 5800 (rpm)
